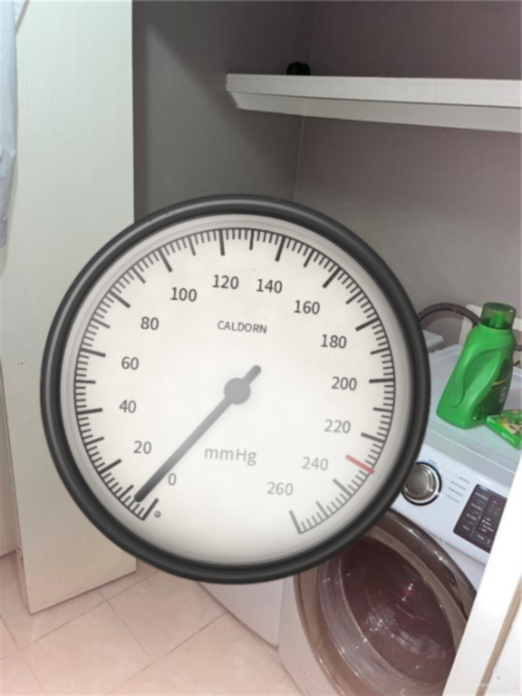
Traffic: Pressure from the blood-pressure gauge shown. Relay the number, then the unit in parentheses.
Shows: 6 (mmHg)
